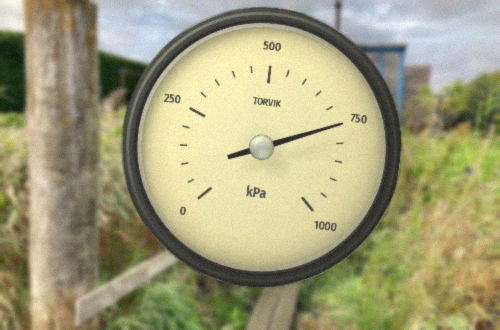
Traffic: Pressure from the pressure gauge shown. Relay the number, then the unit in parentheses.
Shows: 750 (kPa)
